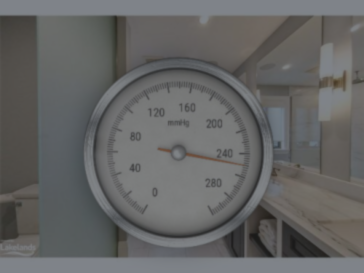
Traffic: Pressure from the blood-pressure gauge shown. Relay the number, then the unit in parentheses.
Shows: 250 (mmHg)
